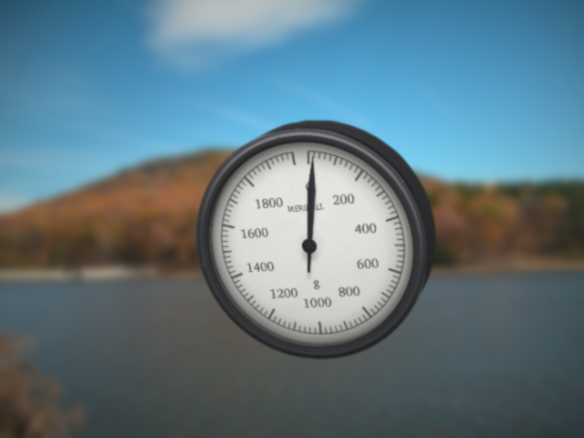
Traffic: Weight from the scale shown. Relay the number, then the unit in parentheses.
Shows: 20 (g)
